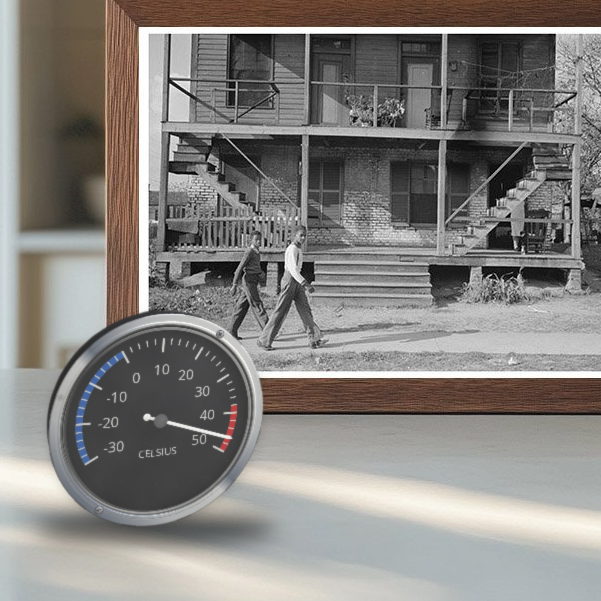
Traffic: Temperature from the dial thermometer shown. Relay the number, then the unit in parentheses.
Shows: 46 (°C)
